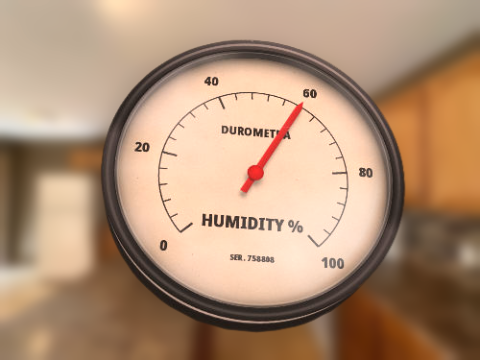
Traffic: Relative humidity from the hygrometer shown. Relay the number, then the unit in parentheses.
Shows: 60 (%)
